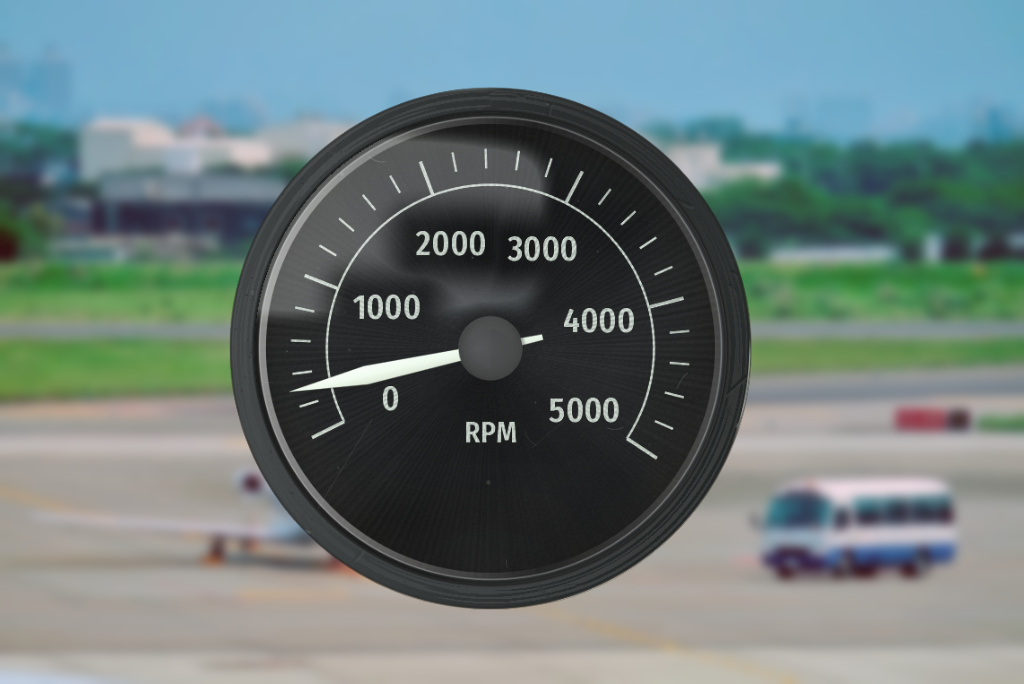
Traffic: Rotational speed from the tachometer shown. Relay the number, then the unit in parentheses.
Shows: 300 (rpm)
